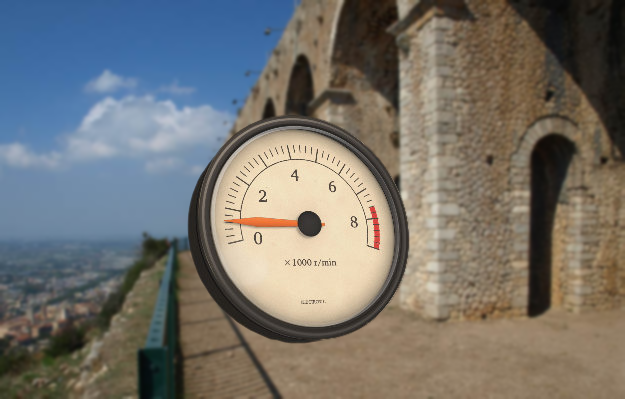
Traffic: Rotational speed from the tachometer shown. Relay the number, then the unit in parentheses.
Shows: 600 (rpm)
